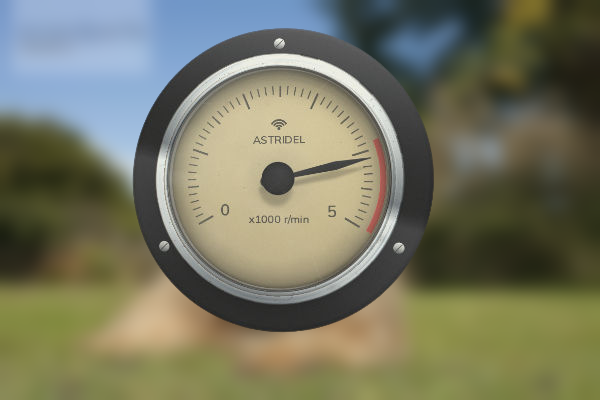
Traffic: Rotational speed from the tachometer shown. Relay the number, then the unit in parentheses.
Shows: 4100 (rpm)
